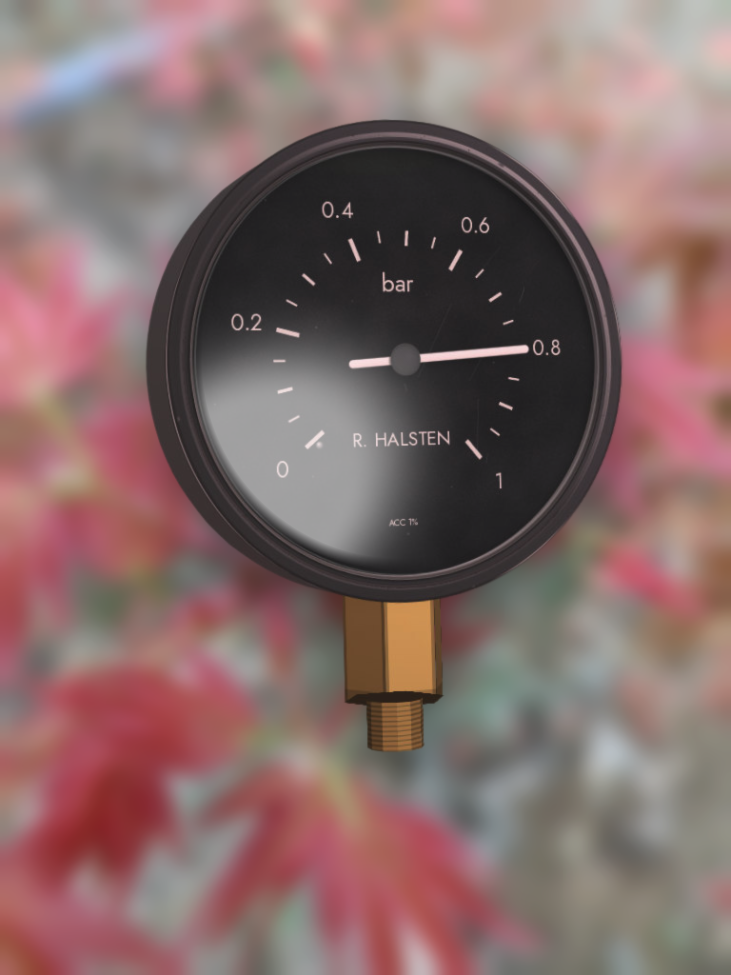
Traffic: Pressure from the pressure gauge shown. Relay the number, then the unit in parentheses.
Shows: 0.8 (bar)
